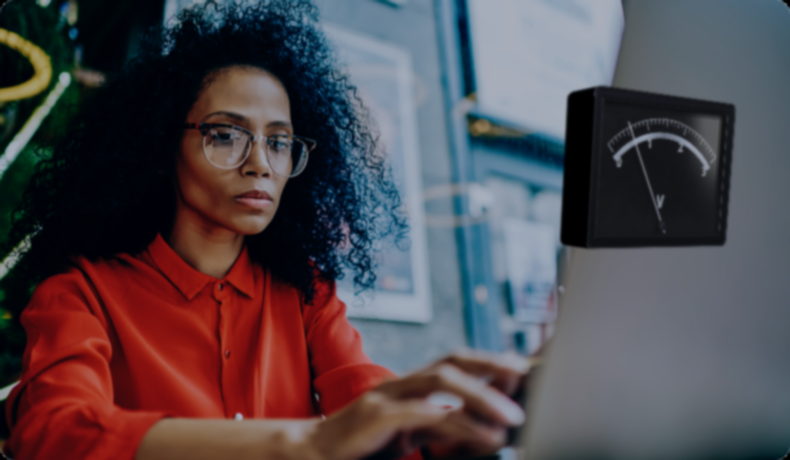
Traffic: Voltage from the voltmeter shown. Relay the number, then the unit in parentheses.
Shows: 0.5 (V)
